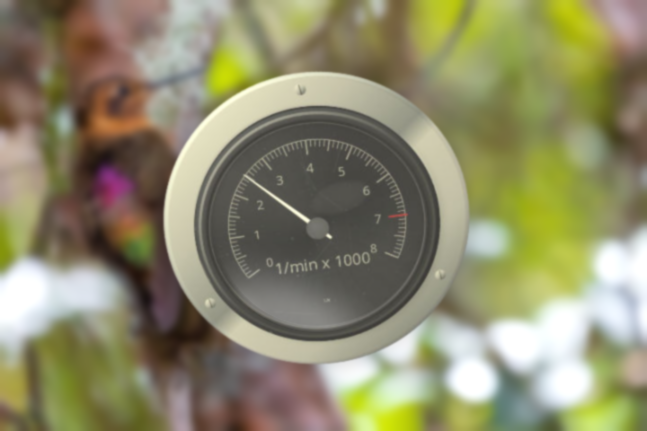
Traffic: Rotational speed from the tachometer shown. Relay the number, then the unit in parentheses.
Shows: 2500 (rpm)
